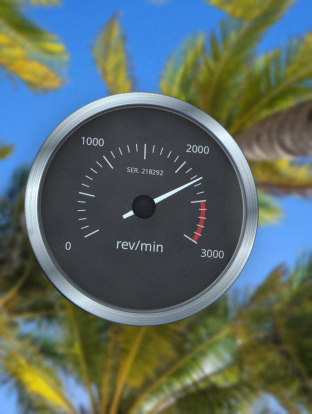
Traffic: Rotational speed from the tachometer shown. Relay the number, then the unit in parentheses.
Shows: 2250 (rpm)
